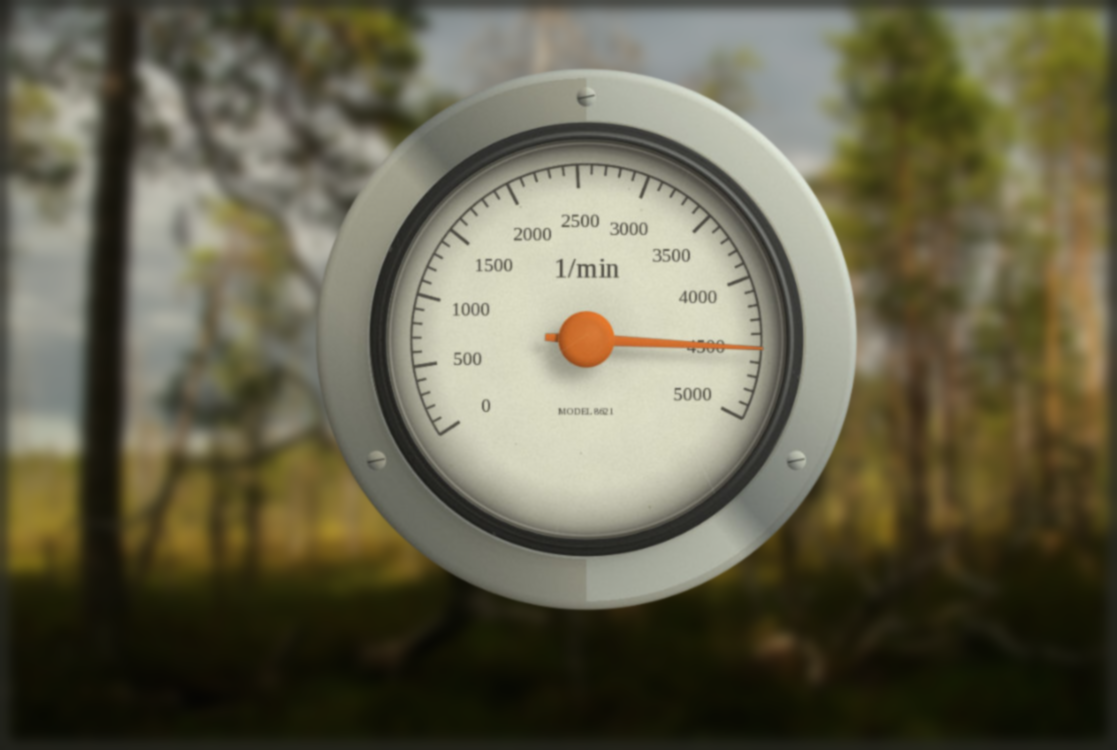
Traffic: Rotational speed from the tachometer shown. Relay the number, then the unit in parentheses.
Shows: 4500 (rpm)
